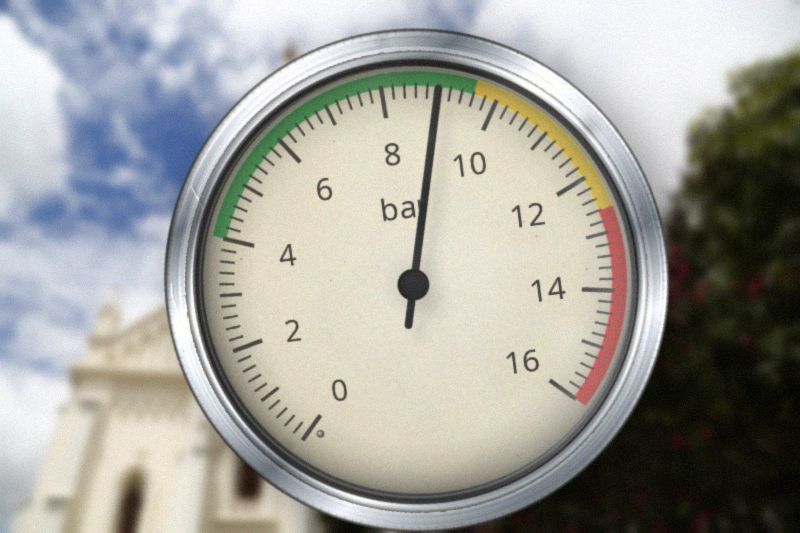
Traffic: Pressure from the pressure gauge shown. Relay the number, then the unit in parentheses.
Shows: 9 (bar)
